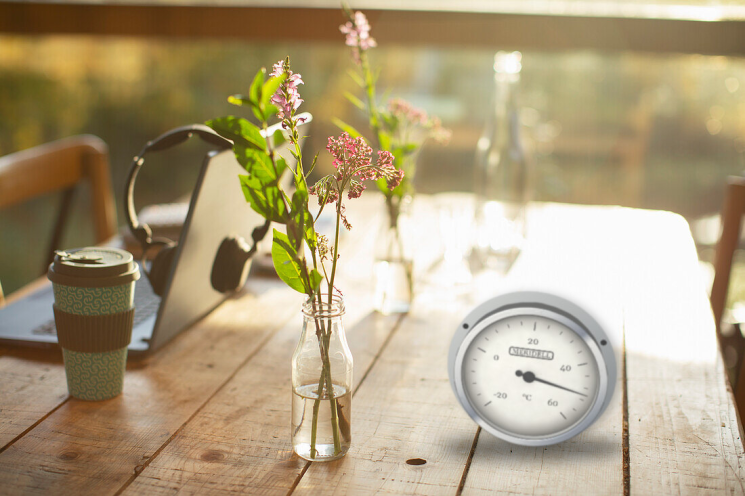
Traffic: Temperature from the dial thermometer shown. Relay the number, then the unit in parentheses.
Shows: 50 (°C)
